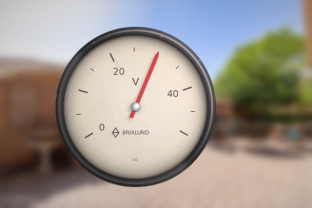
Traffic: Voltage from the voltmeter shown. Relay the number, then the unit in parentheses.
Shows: 30 (V)
